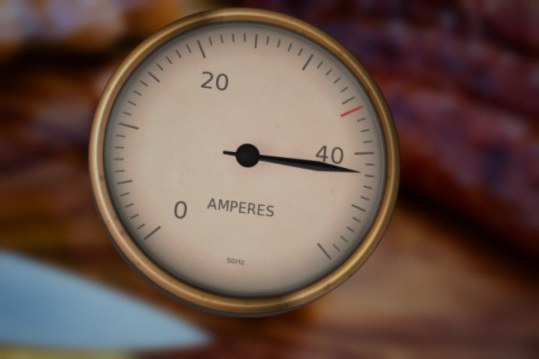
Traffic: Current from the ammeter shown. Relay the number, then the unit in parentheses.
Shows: 42 (A)
